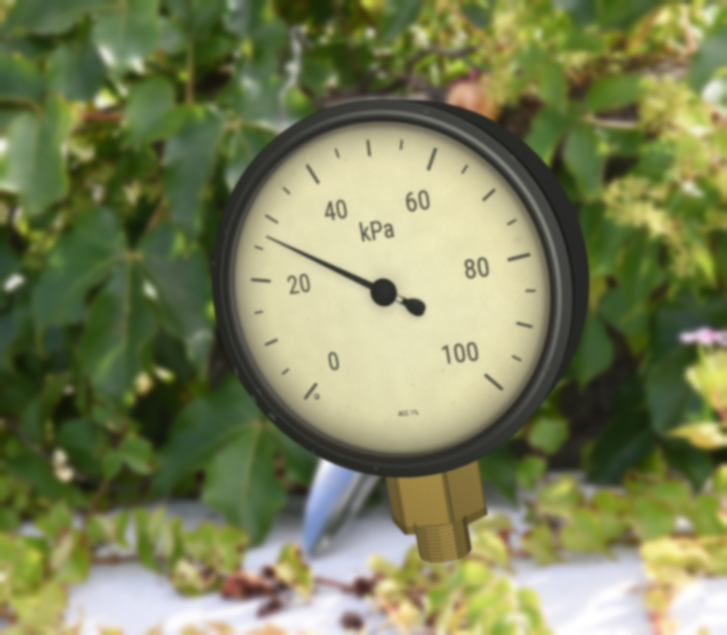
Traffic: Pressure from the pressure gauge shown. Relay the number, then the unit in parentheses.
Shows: 27.5 (kPa)
